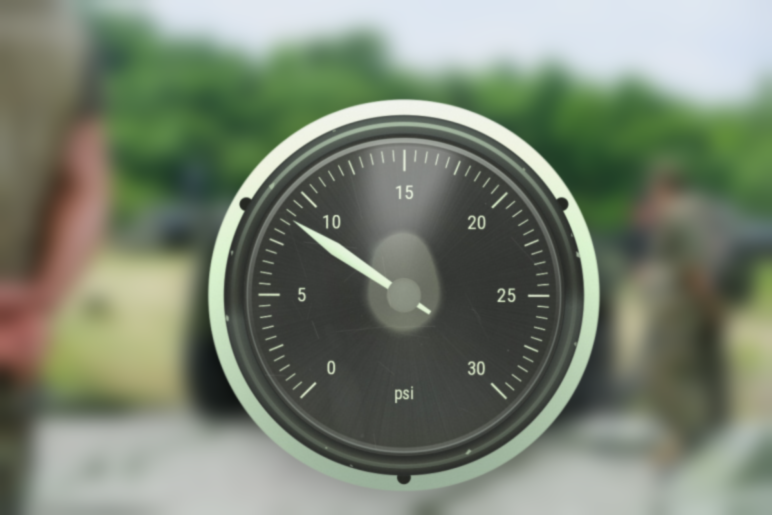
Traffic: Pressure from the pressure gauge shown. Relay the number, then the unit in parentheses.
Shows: 8.75 (psi)
